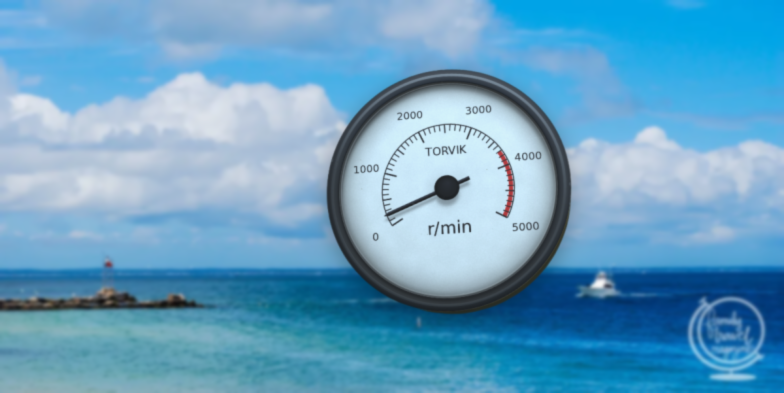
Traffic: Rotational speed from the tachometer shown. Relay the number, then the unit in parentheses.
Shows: 200 (rpm)
